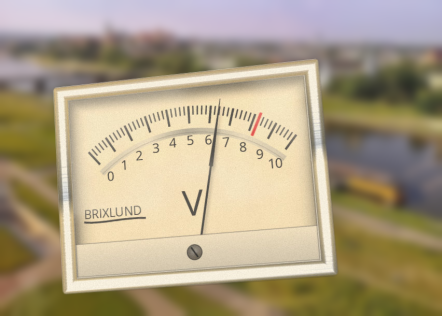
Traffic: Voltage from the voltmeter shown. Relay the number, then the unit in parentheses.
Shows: 6.4 (V)
